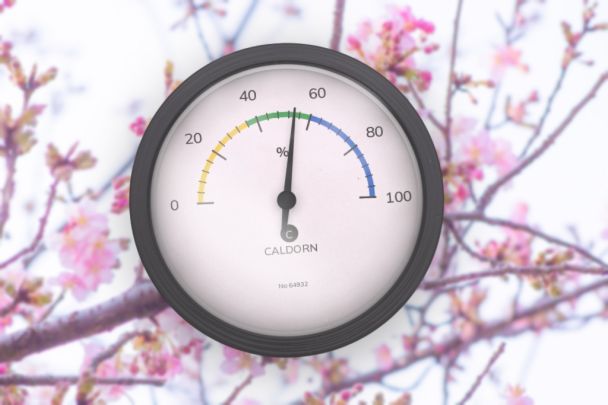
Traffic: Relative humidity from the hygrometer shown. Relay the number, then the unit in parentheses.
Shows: 54 (%)
